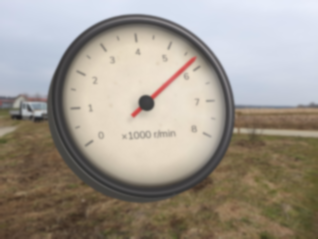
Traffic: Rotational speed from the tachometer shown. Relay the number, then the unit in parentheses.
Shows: 5750 (rpm)
